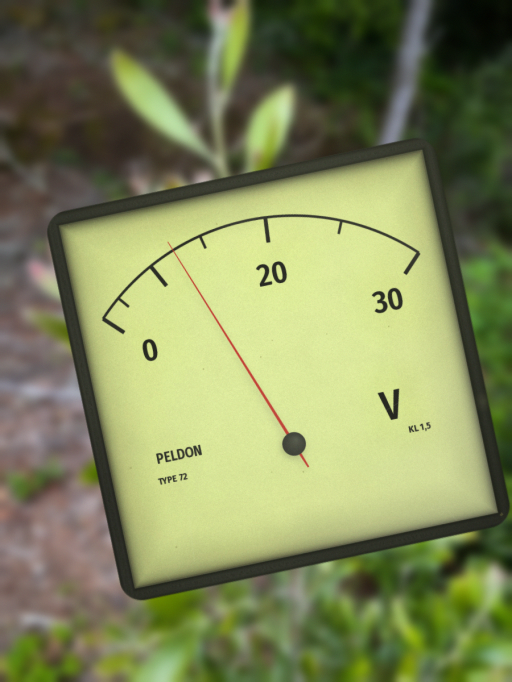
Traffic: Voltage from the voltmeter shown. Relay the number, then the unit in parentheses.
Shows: 12.5 (V)
